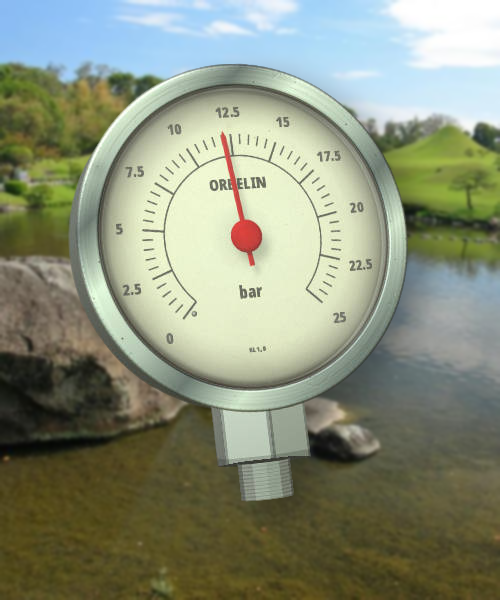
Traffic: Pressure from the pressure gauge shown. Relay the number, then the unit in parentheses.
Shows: 12 (bar)
